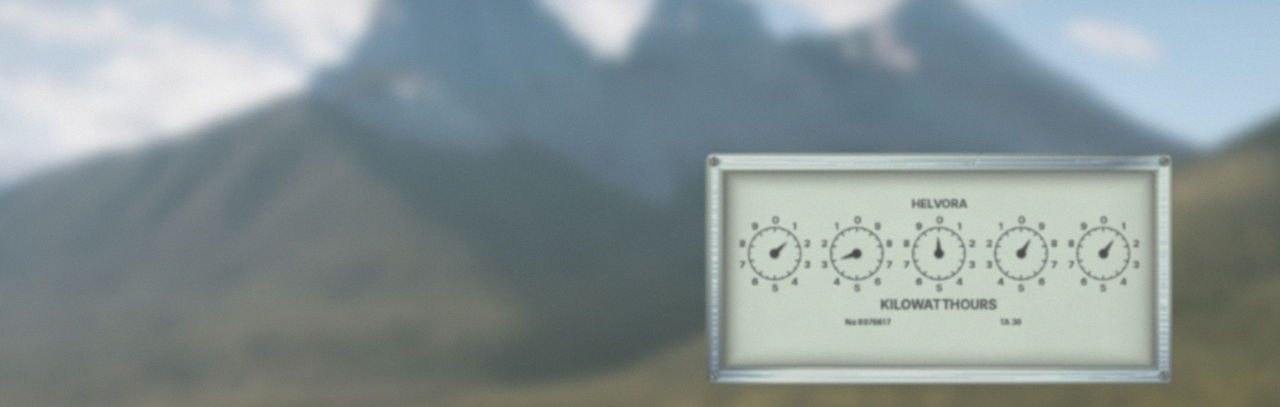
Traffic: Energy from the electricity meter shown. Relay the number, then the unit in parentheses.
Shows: 12991 (kWh)
